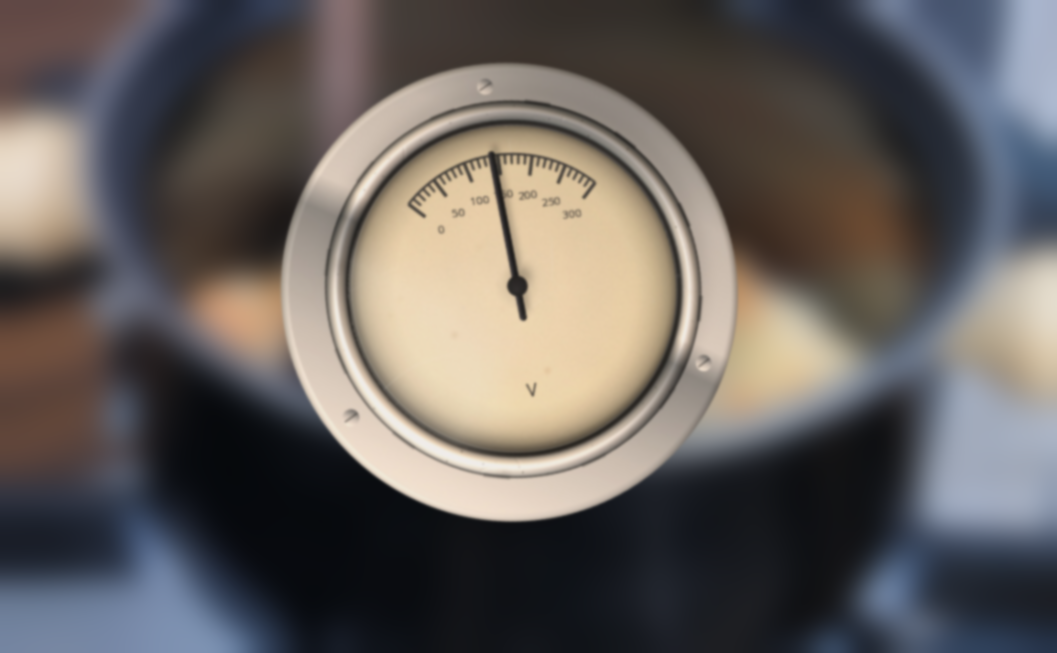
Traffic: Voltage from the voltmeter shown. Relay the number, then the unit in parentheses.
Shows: 140 (V)
